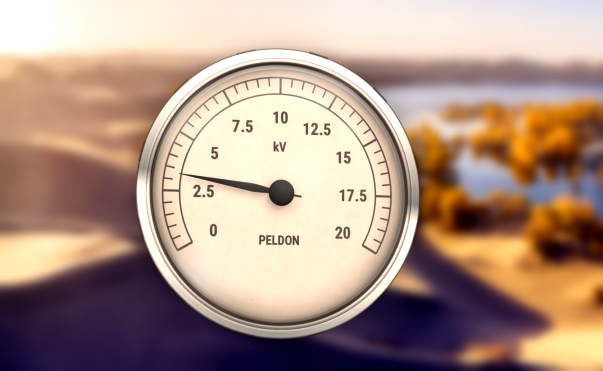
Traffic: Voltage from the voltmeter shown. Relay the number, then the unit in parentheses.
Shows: 3.25 (kV)
